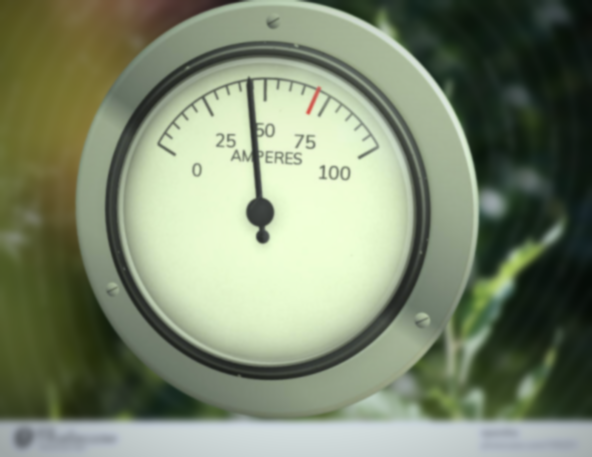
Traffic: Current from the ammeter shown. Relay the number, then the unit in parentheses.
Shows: 45 (A)
